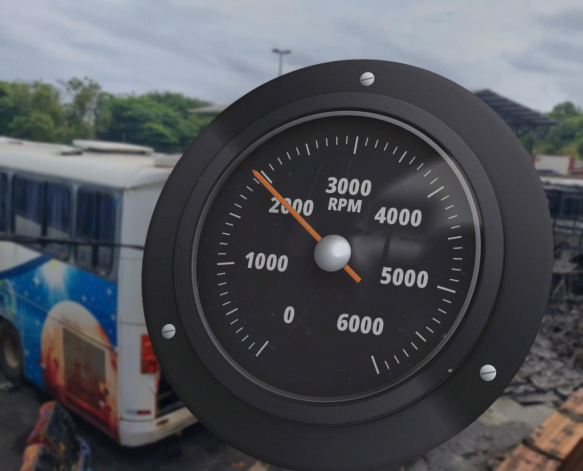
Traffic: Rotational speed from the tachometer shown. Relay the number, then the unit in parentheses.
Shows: 1950 (rpm)
